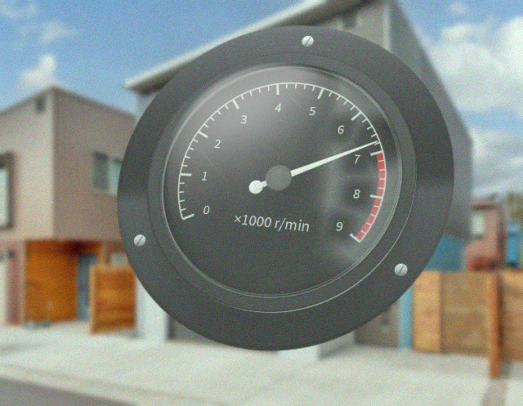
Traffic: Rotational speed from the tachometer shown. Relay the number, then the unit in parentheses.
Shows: 6800 (rpm)
